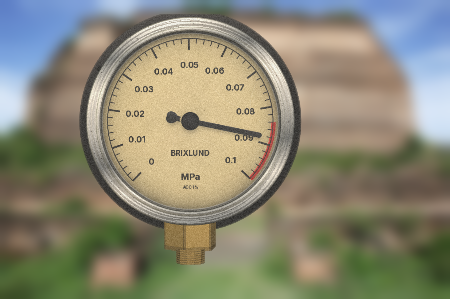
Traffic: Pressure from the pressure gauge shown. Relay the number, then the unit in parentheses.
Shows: 0.088 (MPa)
